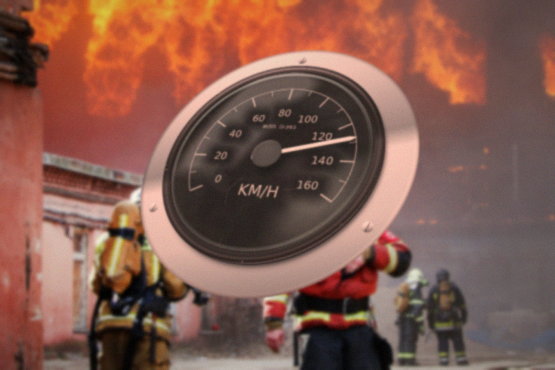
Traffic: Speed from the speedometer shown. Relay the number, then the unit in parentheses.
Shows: 130 (km/h)
